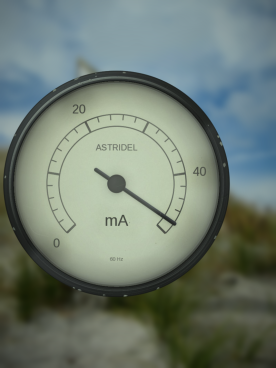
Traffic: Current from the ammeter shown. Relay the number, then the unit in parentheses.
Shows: 48 (mA)
